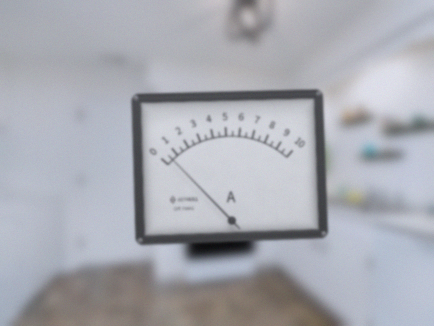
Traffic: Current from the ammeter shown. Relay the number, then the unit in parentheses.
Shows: 0.5 (A)
